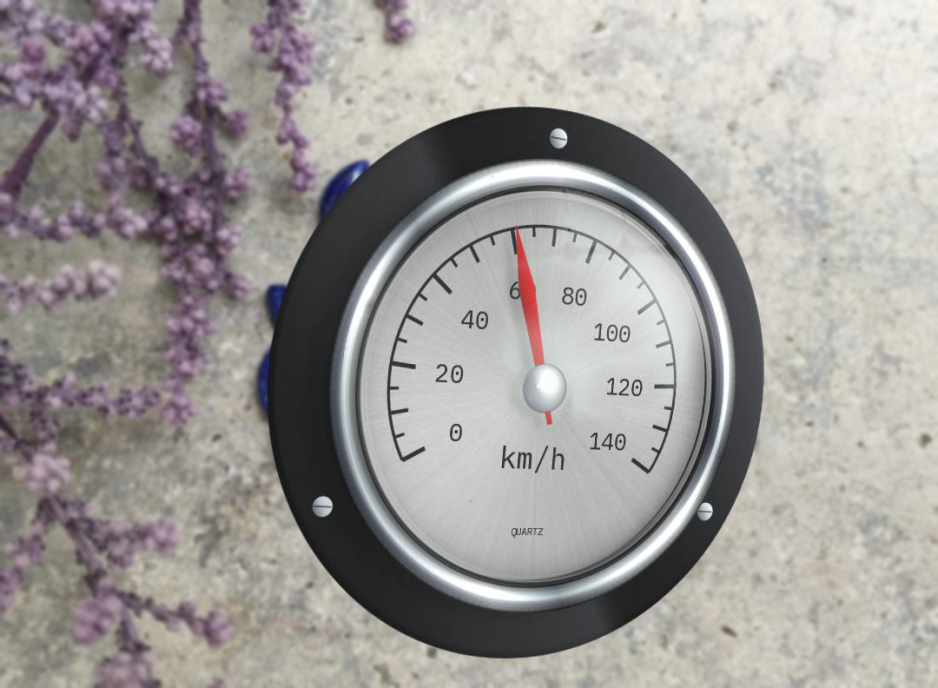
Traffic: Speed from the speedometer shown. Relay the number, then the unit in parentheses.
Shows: 60 (km/h)
